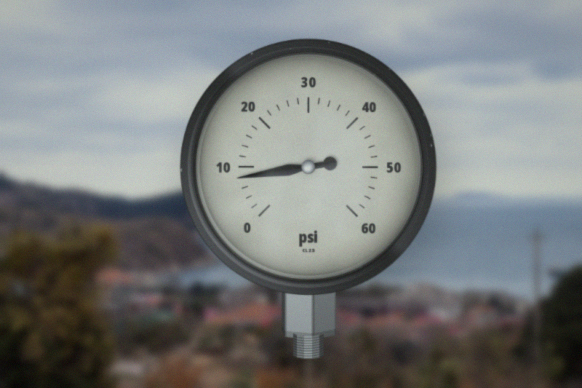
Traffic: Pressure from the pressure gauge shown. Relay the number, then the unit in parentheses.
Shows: 8 (psi)
